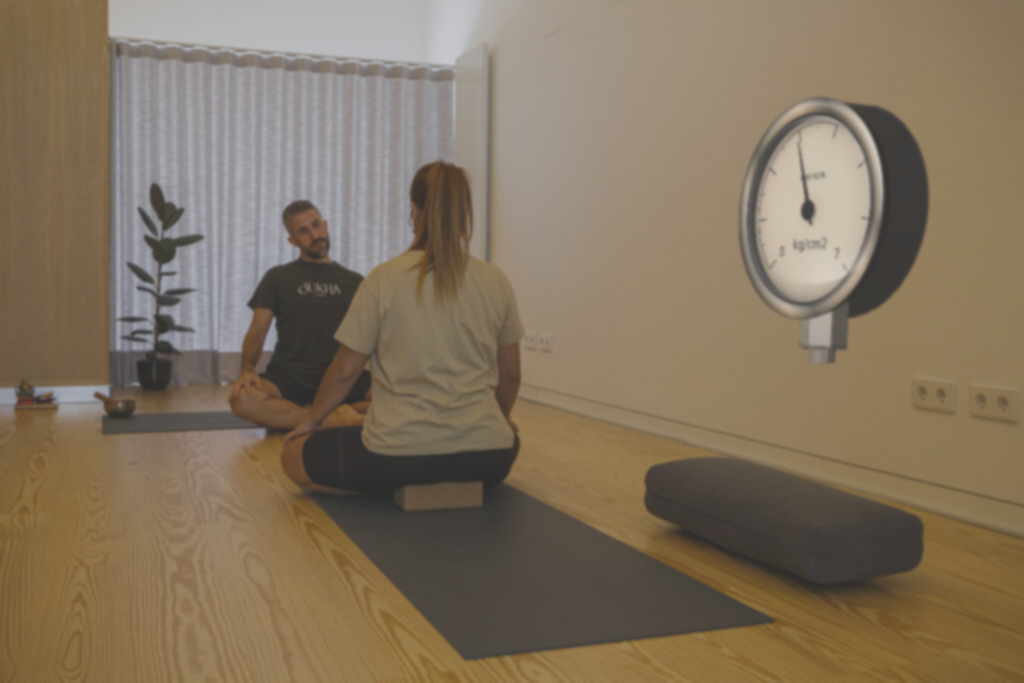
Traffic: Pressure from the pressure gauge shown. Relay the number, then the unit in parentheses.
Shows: 3 (kg/cm²)
